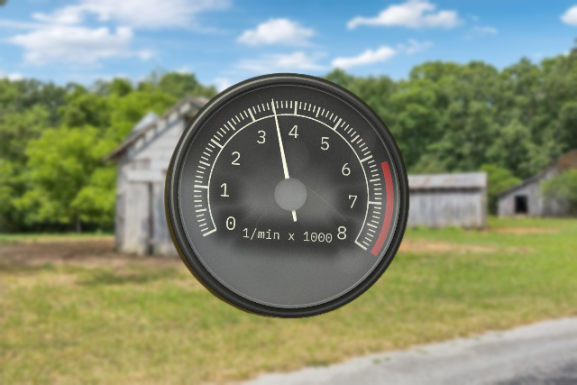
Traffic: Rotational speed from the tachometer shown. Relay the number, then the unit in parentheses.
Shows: 3500 (rpm)
